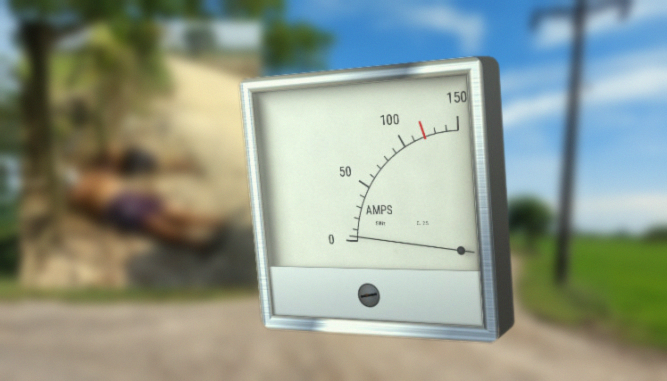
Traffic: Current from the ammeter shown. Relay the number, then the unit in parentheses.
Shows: 5 (A)
